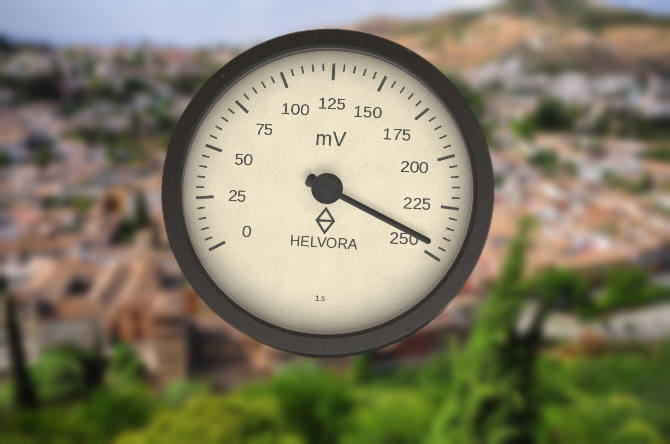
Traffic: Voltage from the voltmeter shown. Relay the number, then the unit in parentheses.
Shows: 245 (mV)
